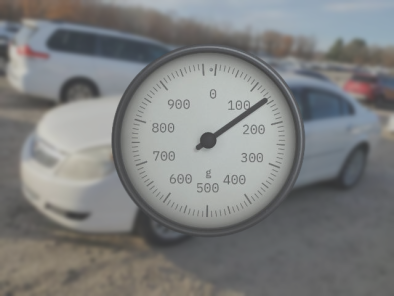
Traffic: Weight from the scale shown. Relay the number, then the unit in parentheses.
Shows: 140 (g)
